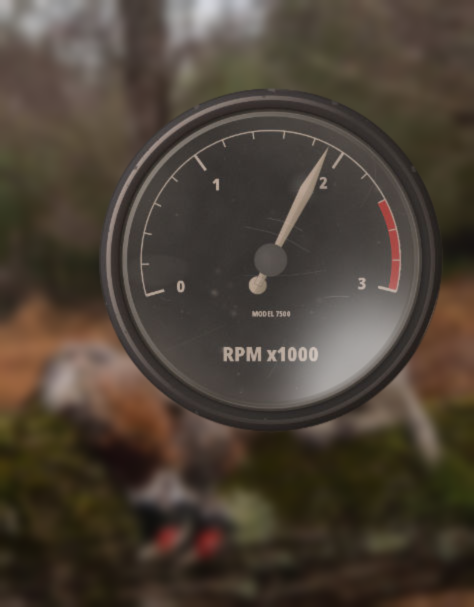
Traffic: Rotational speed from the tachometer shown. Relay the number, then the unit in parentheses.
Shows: 1900 (rpm)
